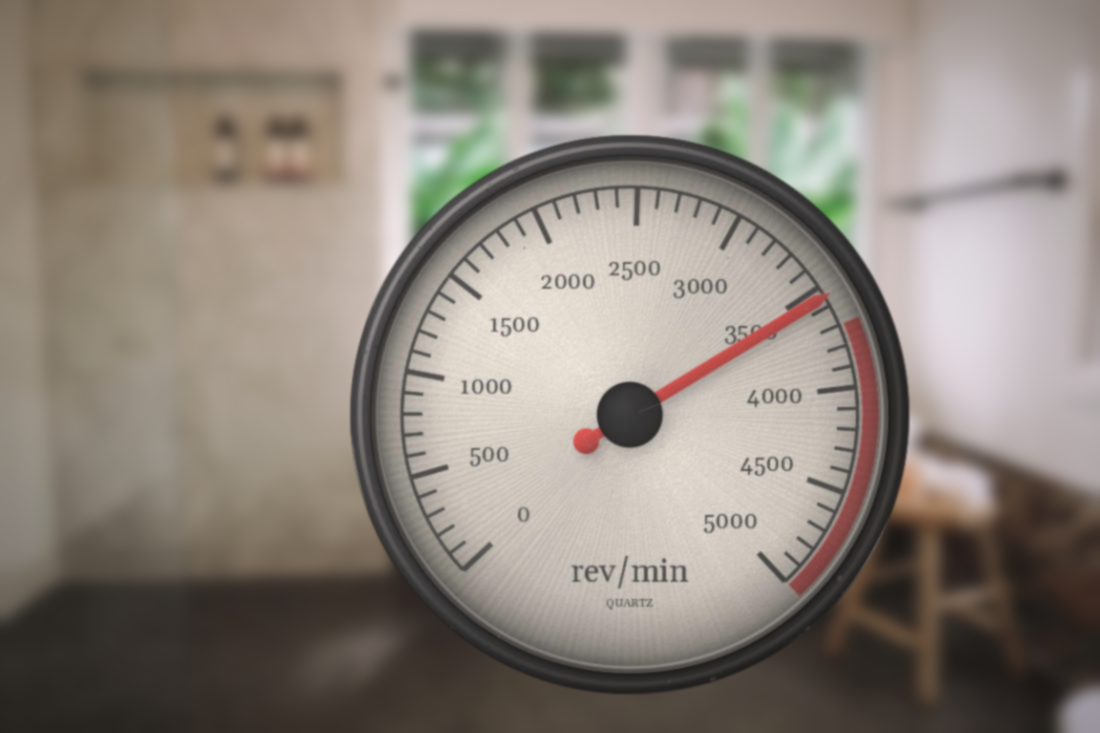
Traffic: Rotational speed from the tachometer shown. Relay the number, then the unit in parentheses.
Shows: 3550 (rpm)
